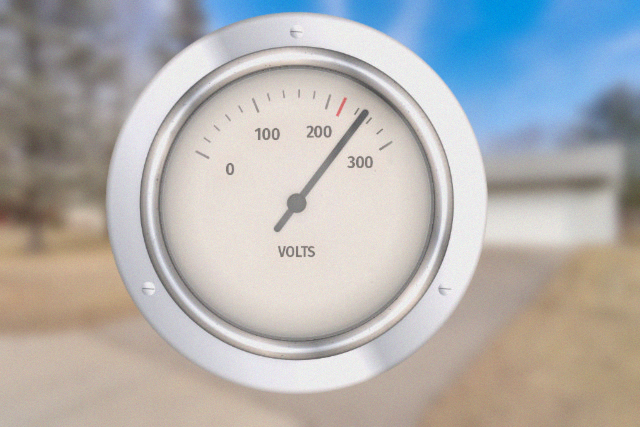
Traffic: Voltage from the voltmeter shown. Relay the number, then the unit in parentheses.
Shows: 250 (V)
